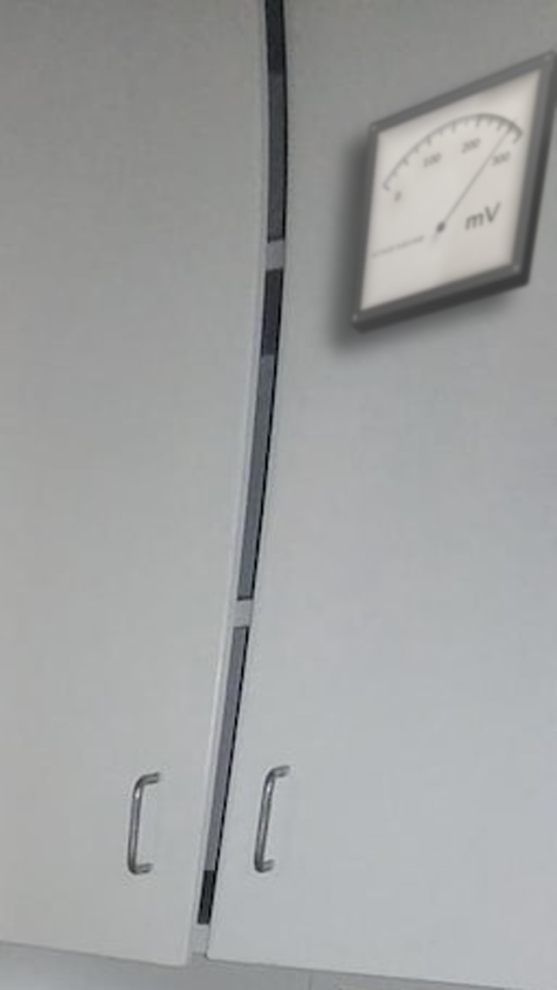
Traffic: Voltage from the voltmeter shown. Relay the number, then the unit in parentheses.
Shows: 275 (mV)
